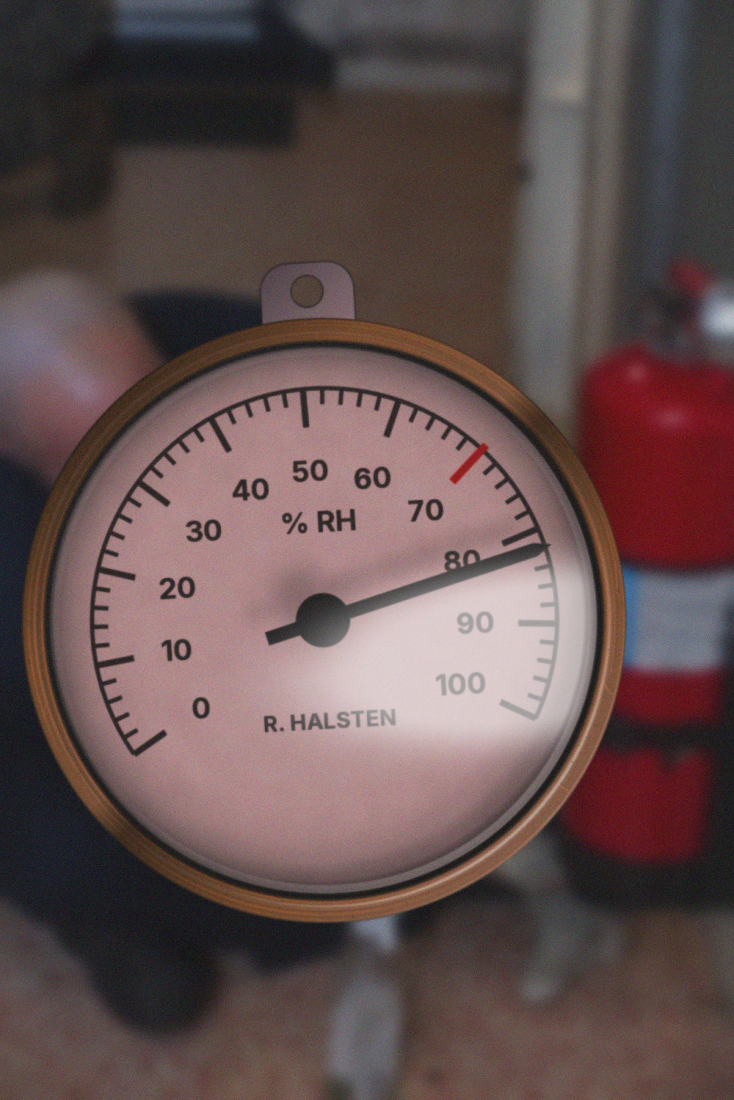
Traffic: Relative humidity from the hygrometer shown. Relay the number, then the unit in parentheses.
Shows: 82 (%)
